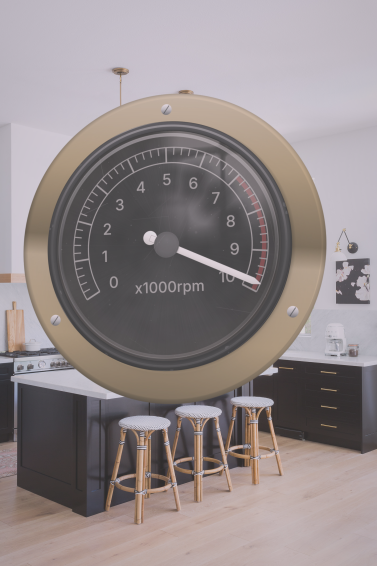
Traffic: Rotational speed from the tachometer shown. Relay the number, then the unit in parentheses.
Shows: 9800 (rpm)
